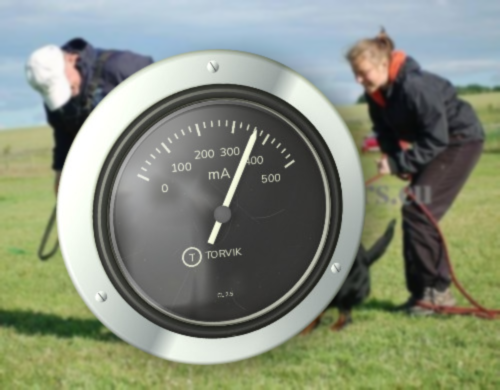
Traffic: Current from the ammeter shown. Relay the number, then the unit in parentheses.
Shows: 360 (mA)
